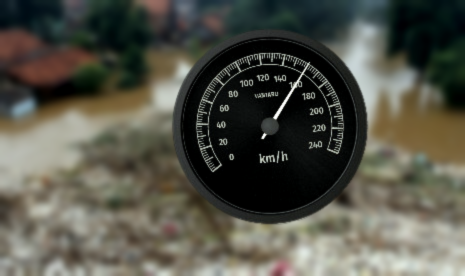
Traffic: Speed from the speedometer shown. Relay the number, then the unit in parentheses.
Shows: 160 (km/h)
